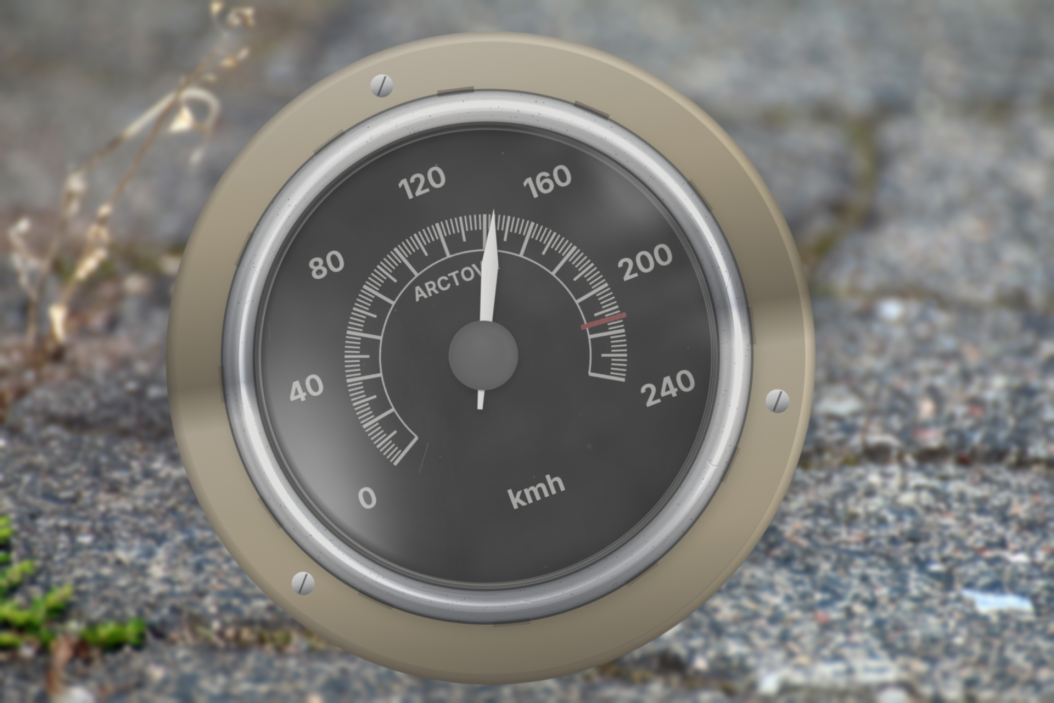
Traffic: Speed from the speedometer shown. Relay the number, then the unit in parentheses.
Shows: 144 (km/h)
